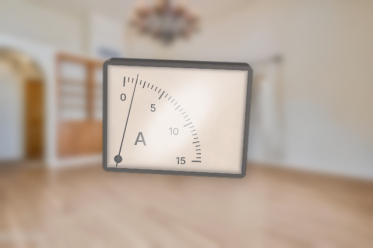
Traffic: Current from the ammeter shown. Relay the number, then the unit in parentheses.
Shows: 1.5 (A)
